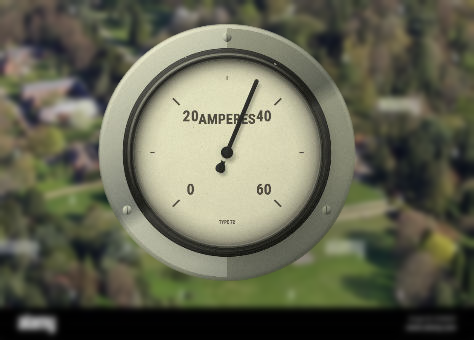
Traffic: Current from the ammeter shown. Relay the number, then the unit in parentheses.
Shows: 35 (A)
